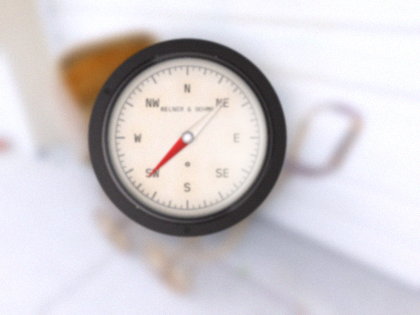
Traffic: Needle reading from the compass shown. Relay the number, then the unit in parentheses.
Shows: 225 (°)
